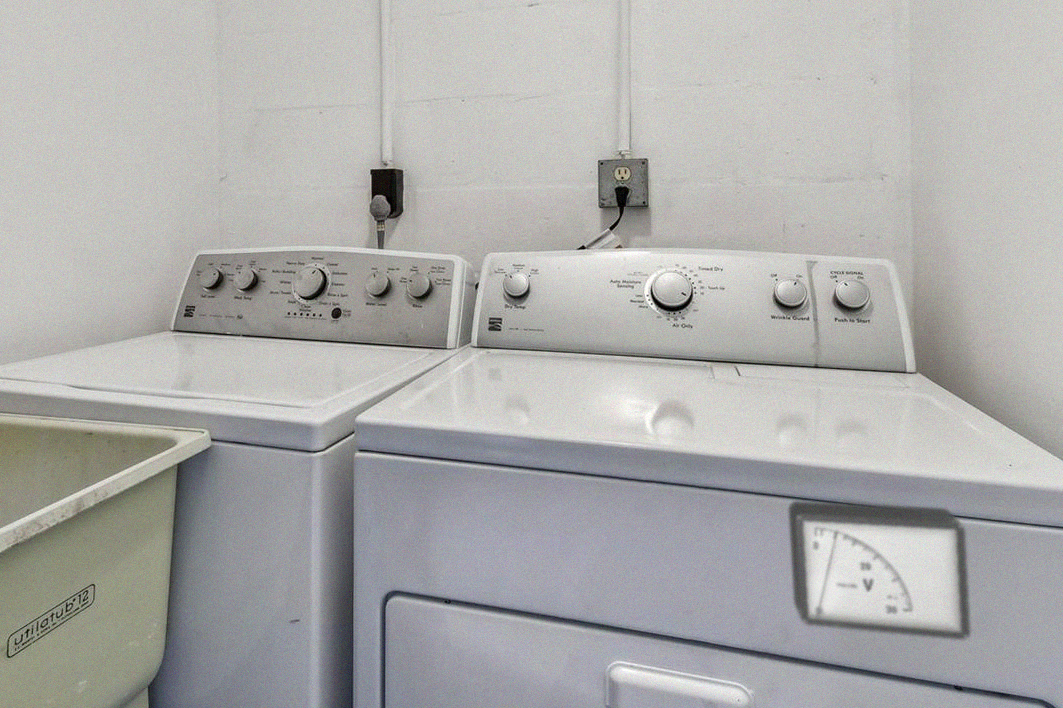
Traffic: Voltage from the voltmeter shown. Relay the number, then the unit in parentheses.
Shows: 10 (V)
